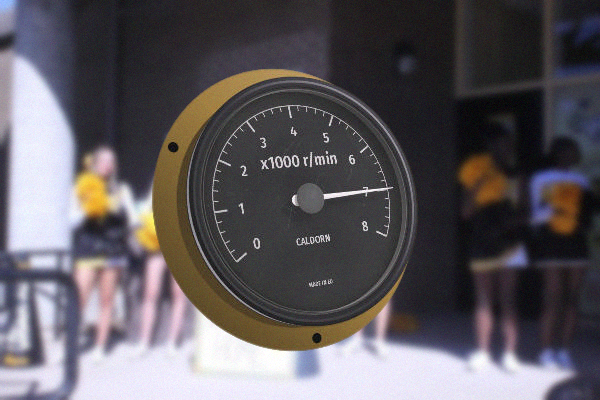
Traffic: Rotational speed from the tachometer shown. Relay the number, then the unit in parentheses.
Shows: 7000 (rpm)
